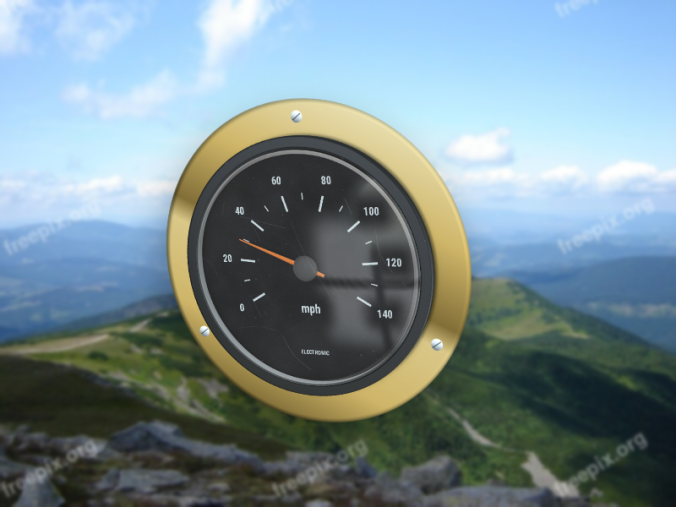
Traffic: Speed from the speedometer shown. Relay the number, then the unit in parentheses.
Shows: 30 (mph)
